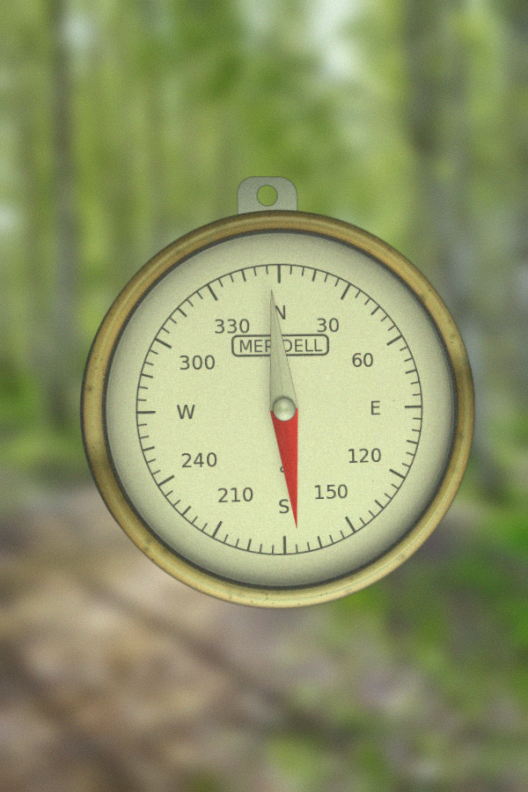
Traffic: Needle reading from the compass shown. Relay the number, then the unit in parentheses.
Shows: 175 (°)
